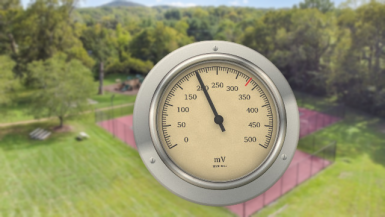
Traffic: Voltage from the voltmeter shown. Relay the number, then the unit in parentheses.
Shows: 200 (mV)
